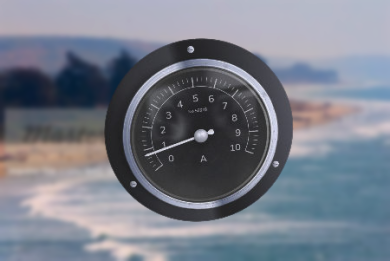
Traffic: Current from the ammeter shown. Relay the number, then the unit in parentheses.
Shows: 0.8 (A)
